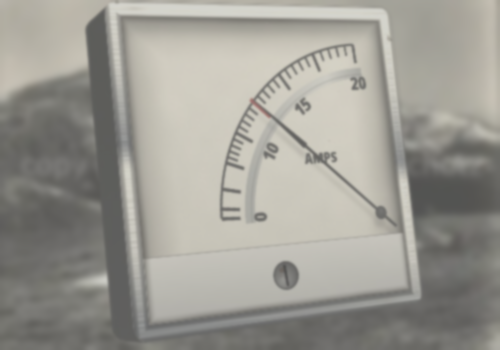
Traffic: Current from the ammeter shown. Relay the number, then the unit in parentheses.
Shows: 12.5 (A)
